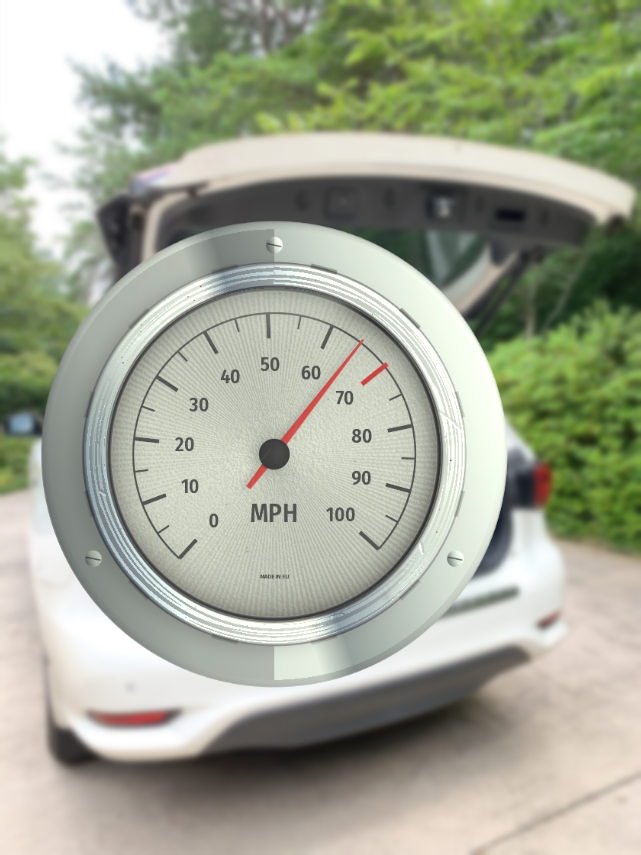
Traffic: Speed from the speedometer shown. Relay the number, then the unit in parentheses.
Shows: 65 (mph)
